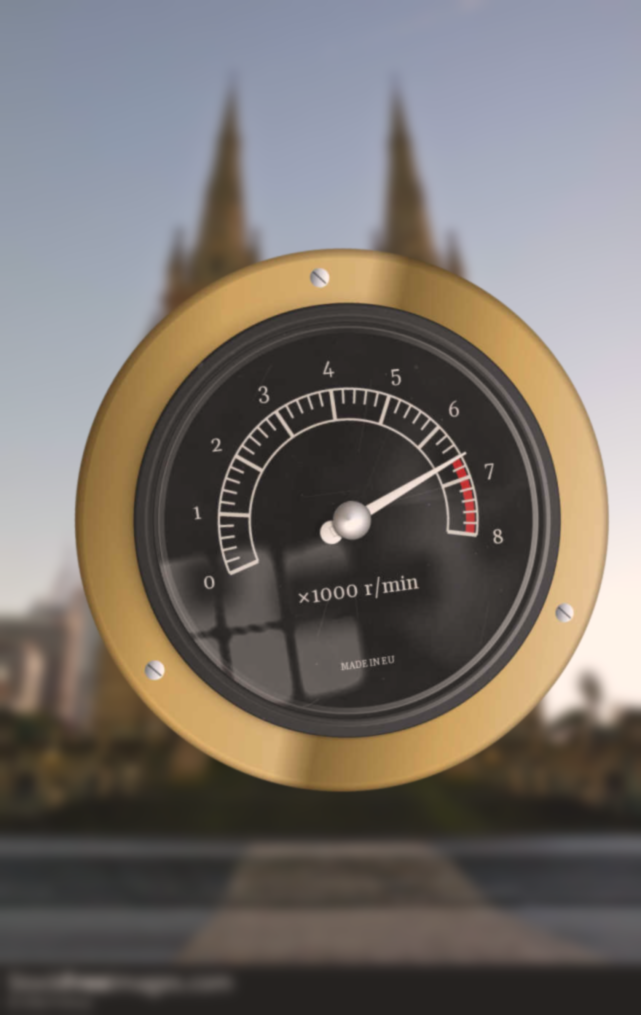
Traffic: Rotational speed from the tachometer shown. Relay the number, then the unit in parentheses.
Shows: 6600 (rpm)
